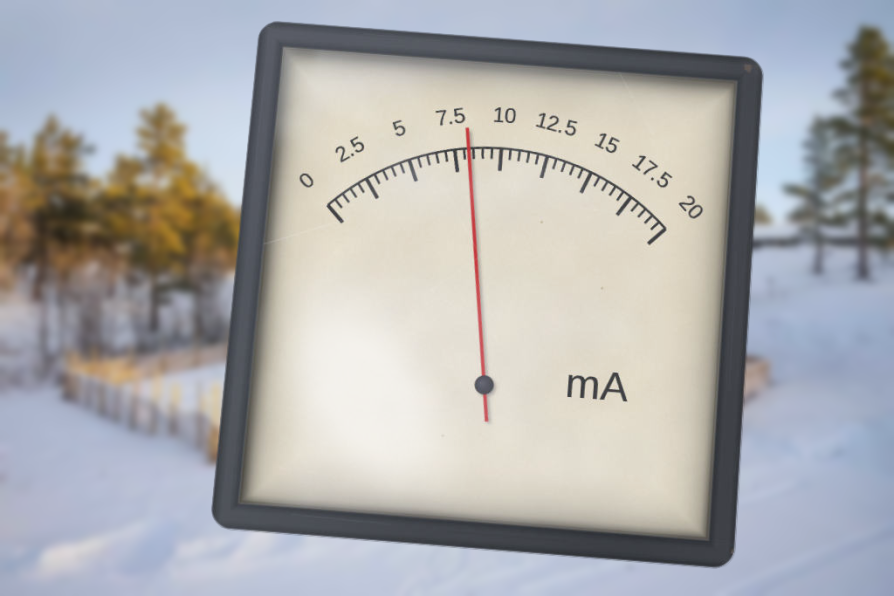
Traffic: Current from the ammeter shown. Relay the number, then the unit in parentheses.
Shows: 8.25 (mA)
